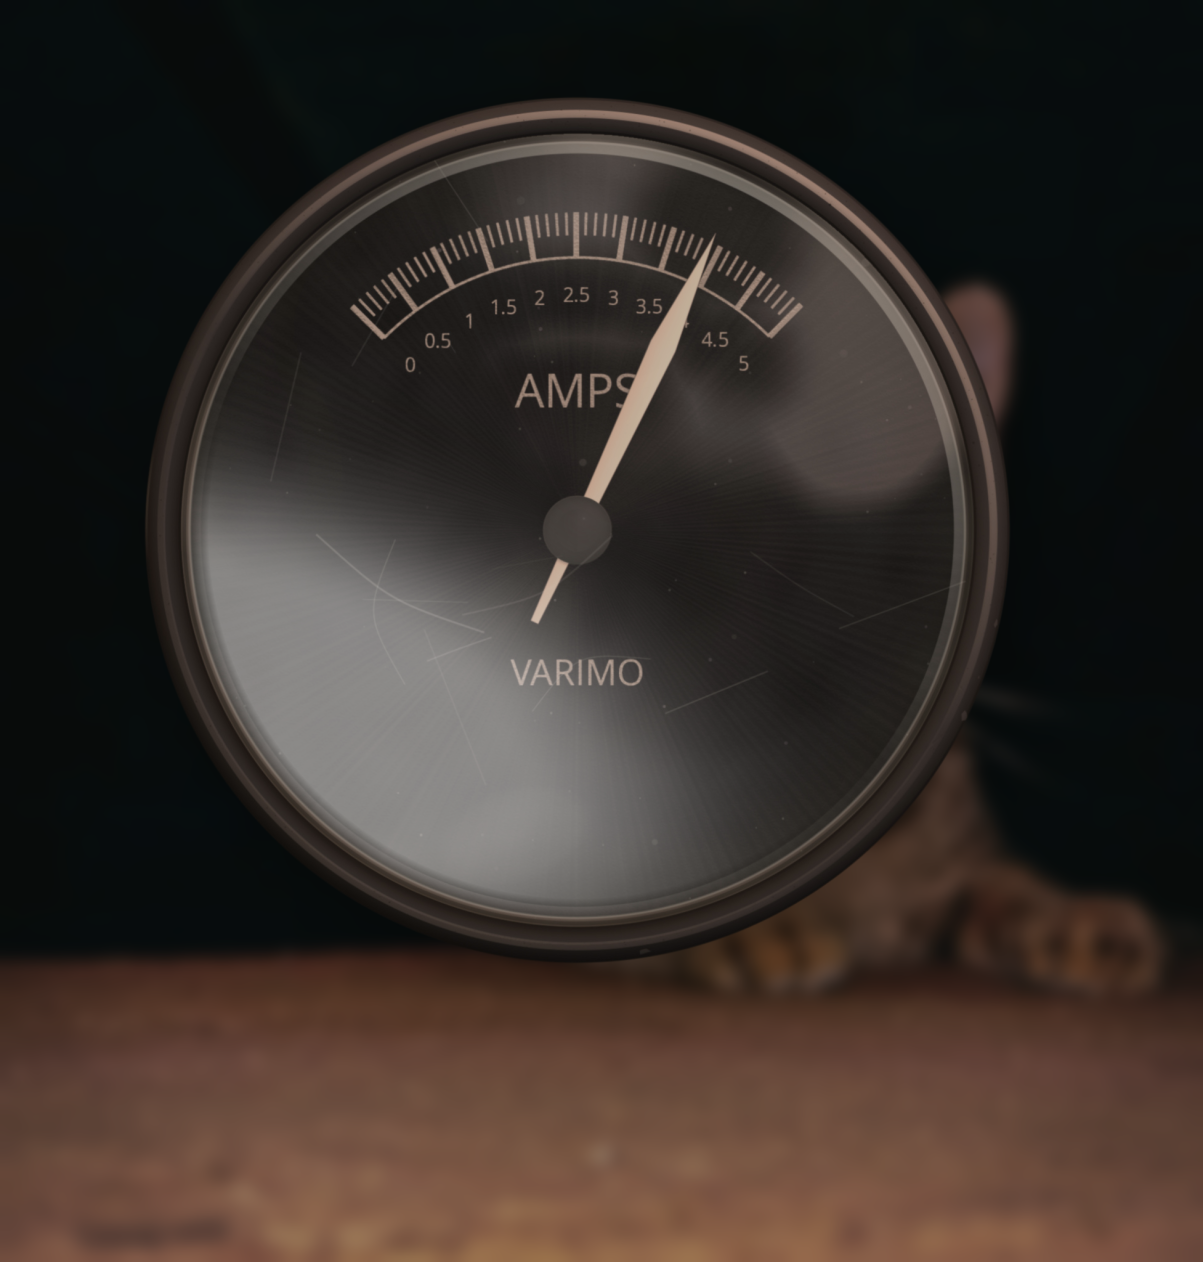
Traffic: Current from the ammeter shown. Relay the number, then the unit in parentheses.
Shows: 3.9 (A)
